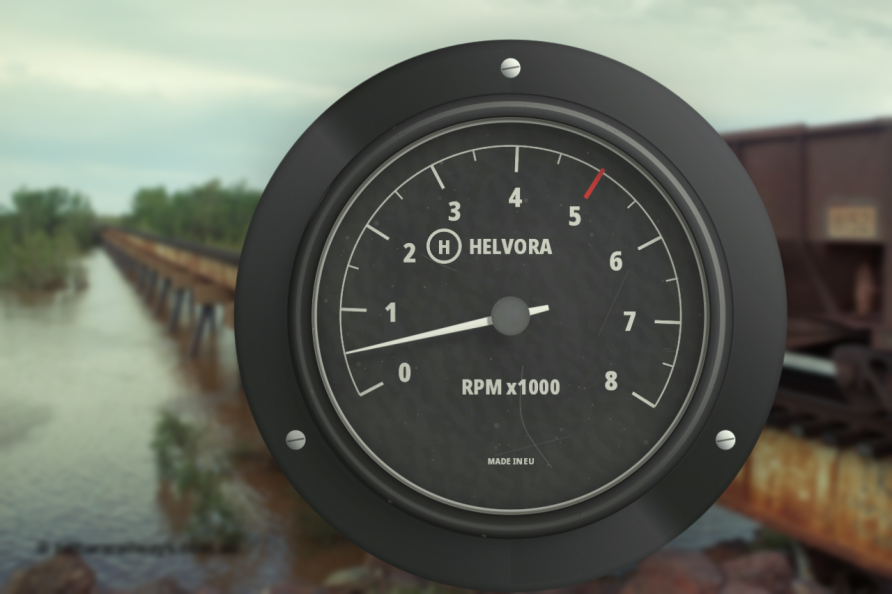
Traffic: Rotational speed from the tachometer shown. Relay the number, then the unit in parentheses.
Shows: 500 (rpm)
